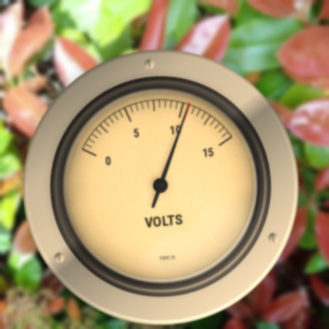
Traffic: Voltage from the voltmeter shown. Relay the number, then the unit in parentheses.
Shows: 10.5 (V)
